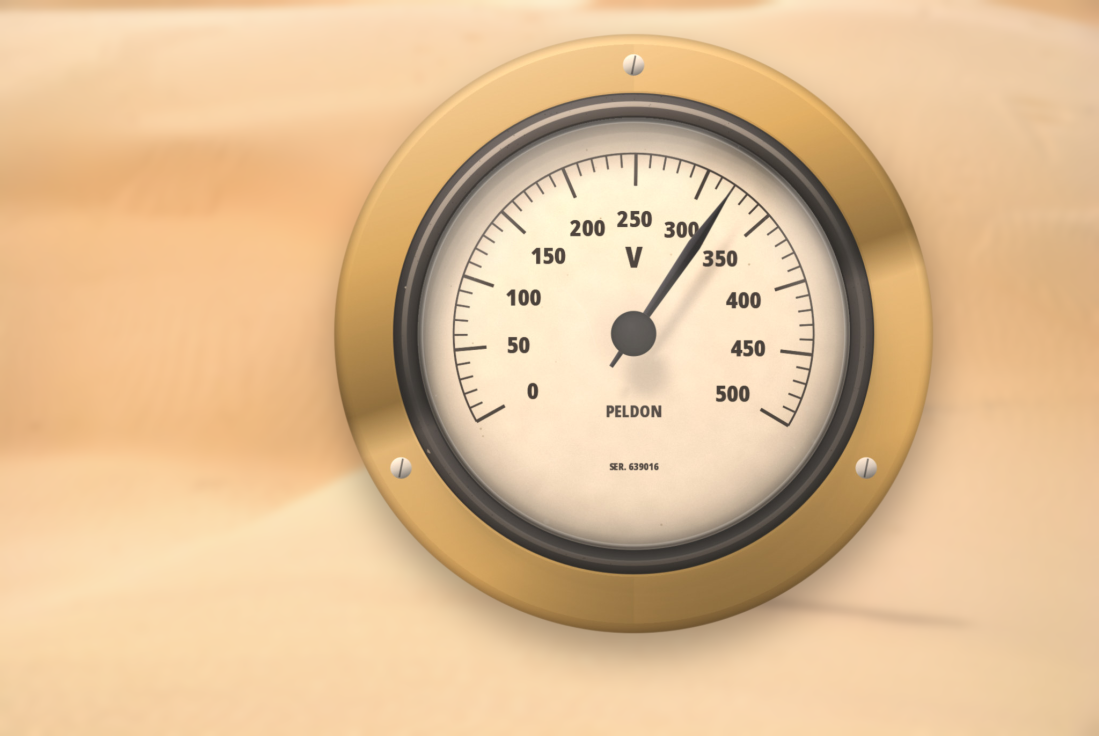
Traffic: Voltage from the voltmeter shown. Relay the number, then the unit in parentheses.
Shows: 320 (V)
